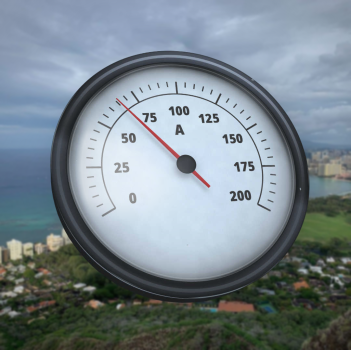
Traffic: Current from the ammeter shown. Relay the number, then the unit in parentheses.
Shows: 65 (A)
